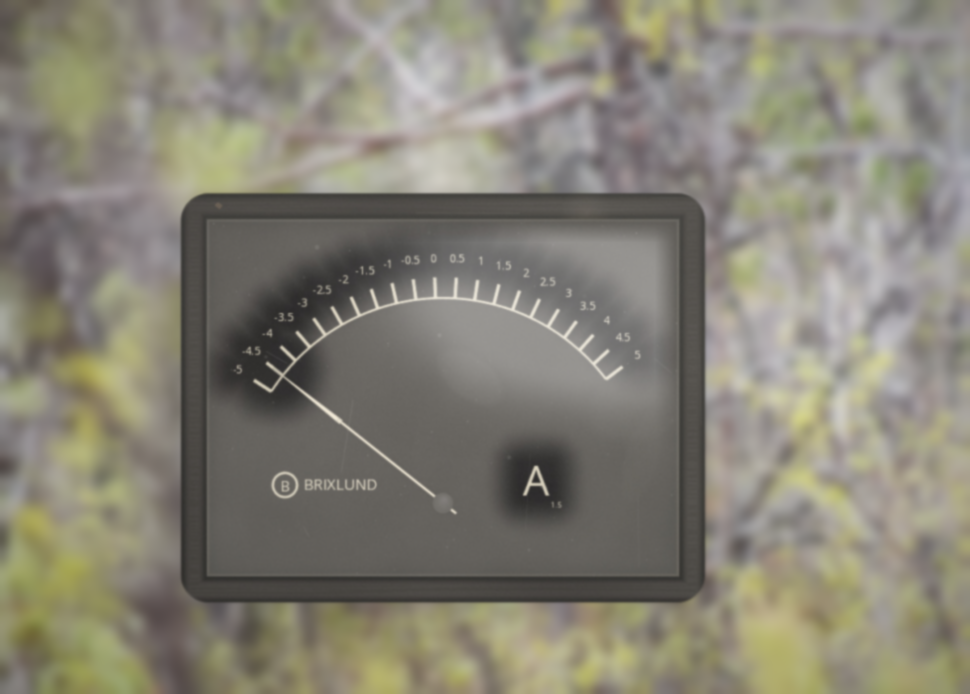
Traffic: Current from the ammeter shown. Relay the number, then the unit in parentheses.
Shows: -4.5 (A)
